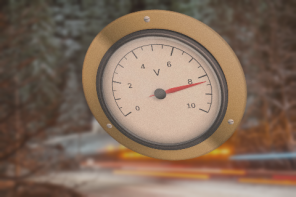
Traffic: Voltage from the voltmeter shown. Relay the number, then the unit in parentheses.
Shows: 8.25 (V)
